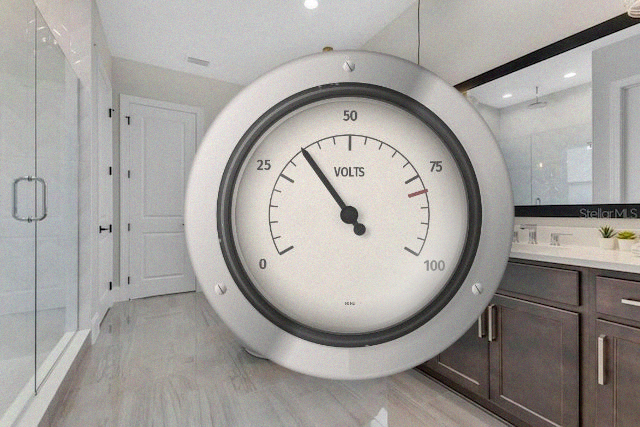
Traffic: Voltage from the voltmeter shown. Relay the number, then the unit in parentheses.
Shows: 35 (V)
